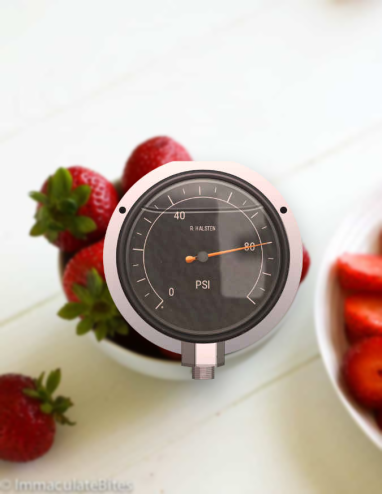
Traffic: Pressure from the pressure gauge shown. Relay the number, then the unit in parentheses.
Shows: 80 (psi)
